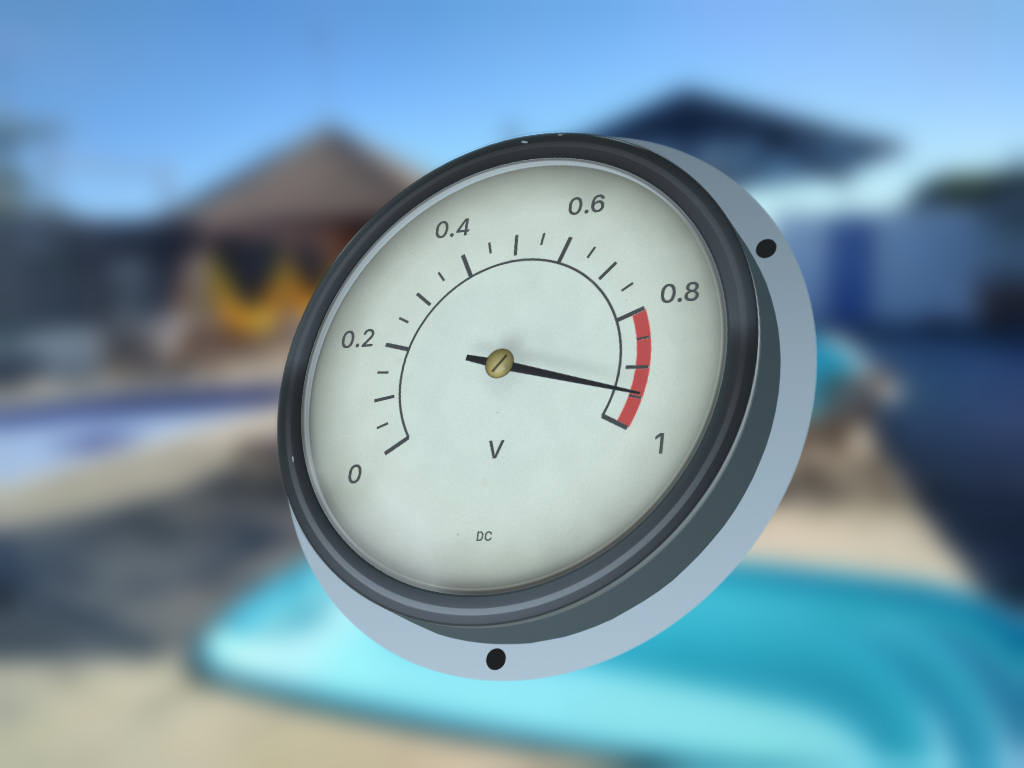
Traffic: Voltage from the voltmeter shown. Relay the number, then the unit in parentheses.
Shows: 0.95 (V)
